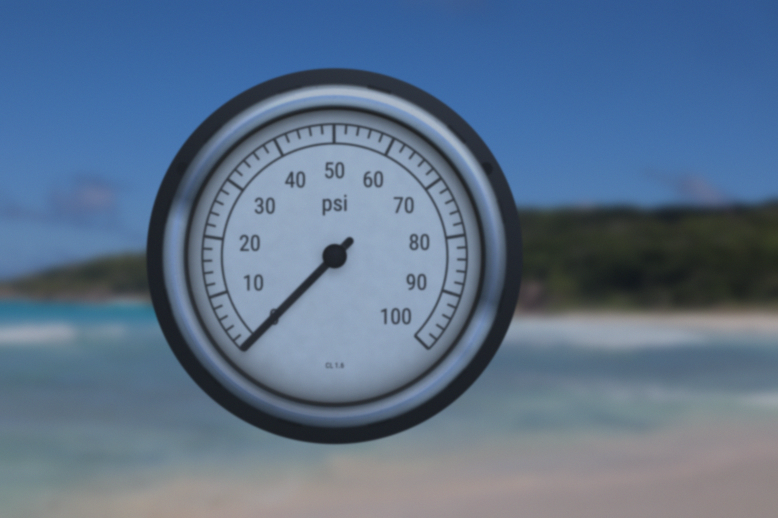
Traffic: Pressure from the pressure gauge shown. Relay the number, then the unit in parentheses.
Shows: 0 (psi)
